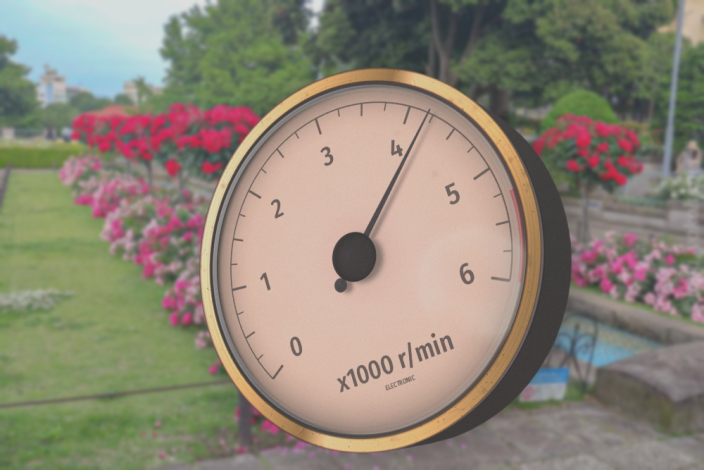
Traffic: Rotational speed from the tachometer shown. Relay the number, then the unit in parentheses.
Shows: 4250 (rpm)
